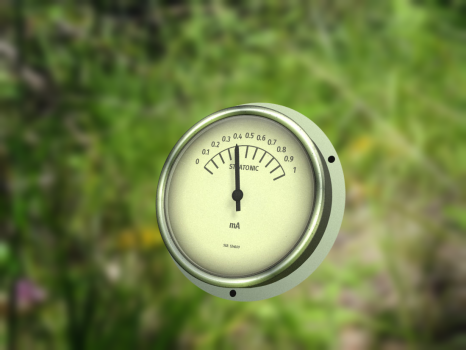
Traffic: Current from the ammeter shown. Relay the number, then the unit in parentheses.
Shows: 0.4 (mA)
